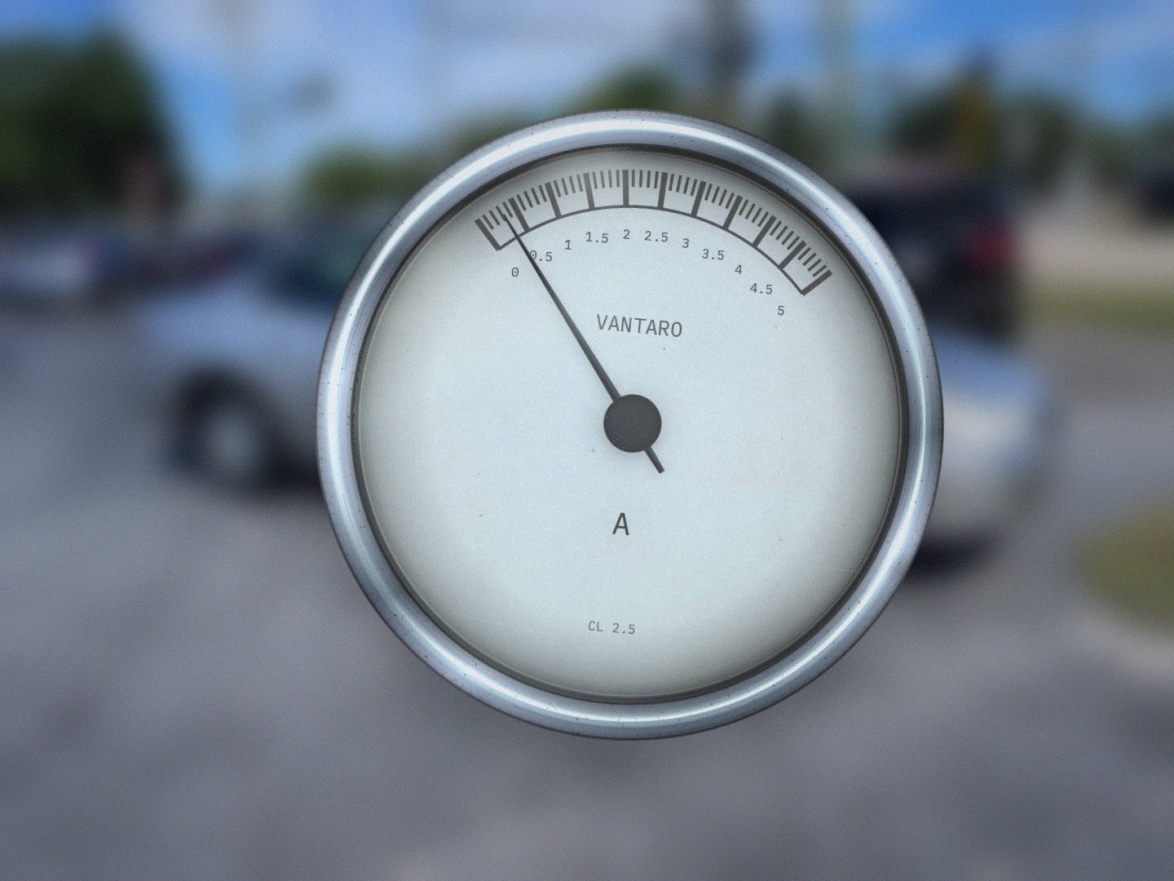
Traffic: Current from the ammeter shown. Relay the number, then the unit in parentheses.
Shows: 0.3 (A)
